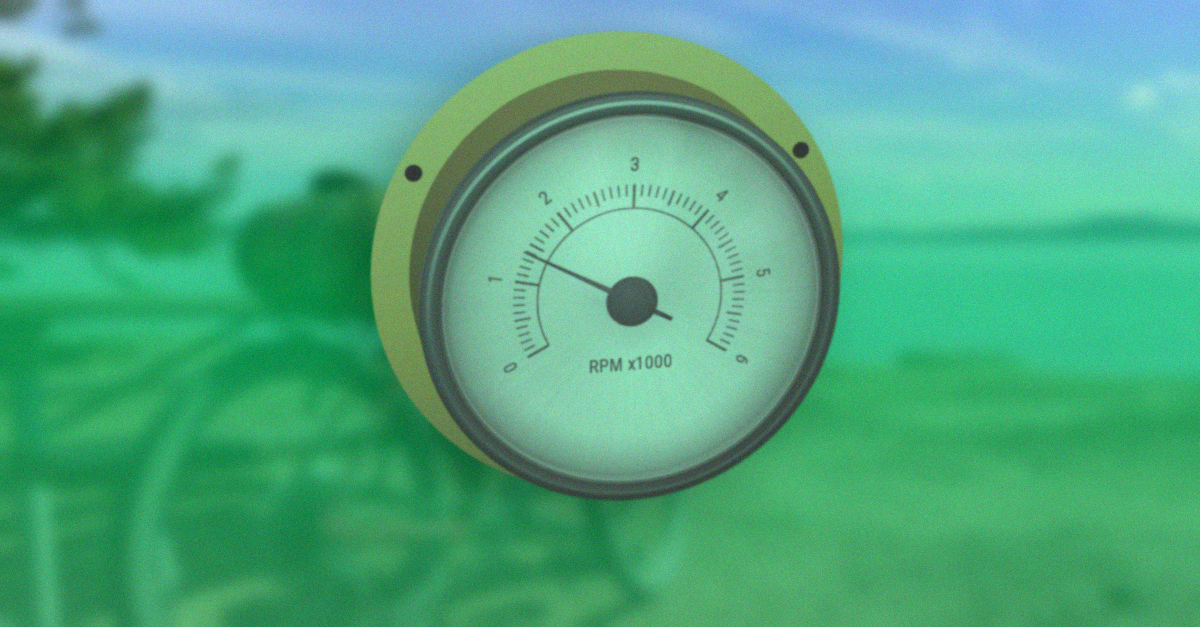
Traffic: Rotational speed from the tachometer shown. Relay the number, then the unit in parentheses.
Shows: 1400 (rpm)
